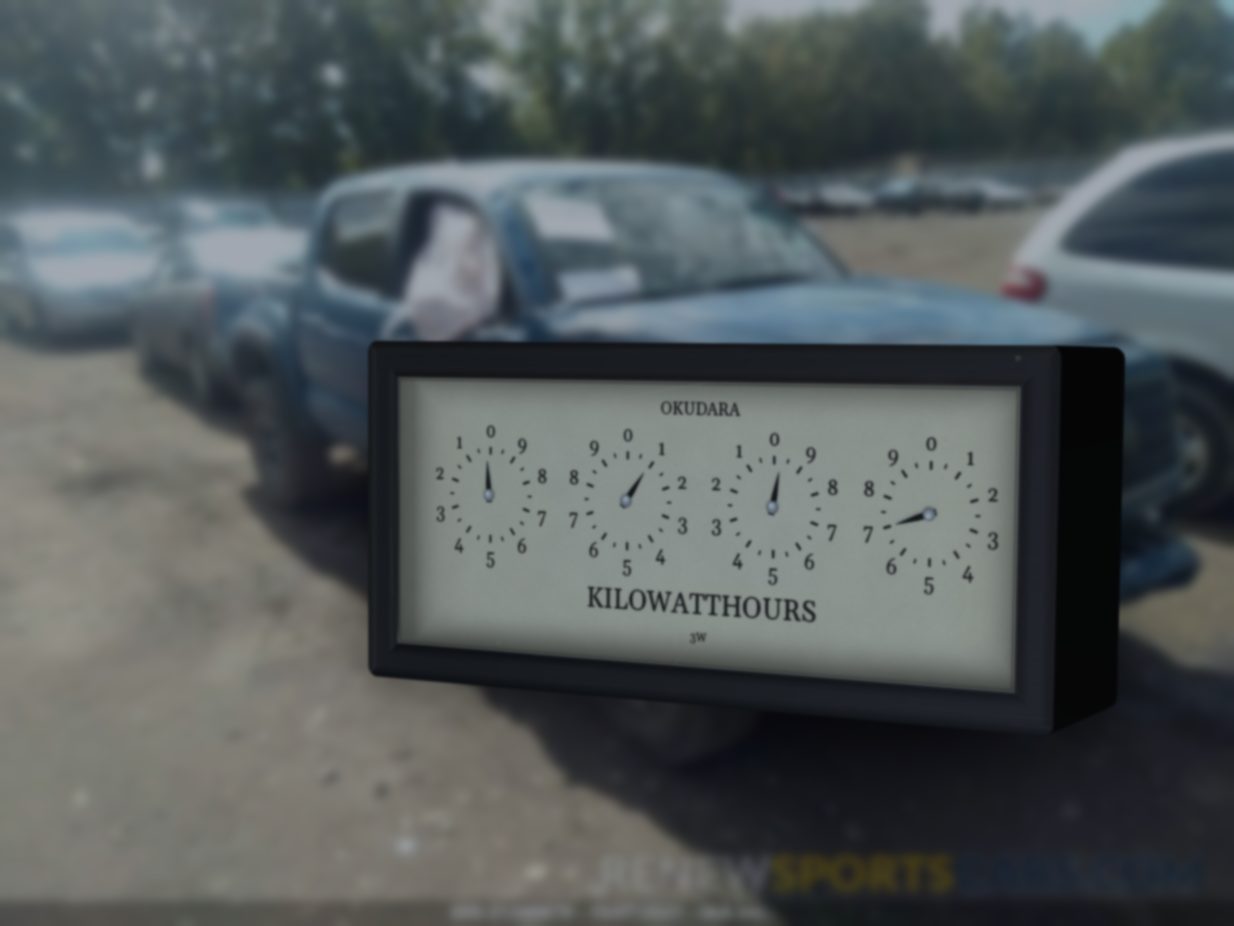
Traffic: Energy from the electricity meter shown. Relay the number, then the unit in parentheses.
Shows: 97 (kWh)
